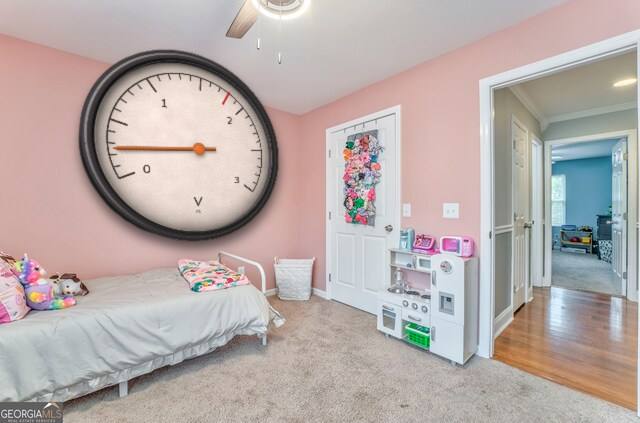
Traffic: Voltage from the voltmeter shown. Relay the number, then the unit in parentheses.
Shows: 0.25 (V)
